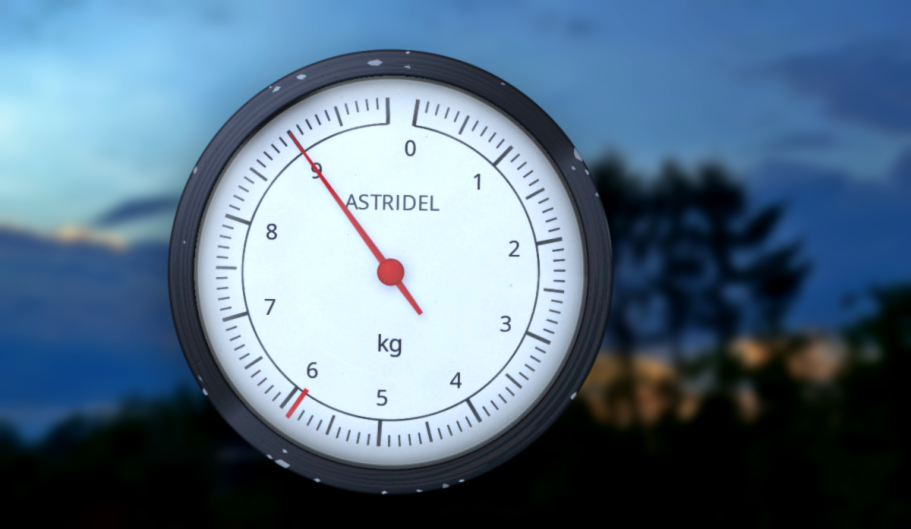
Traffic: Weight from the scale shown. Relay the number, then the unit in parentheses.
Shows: 9 (kg)
